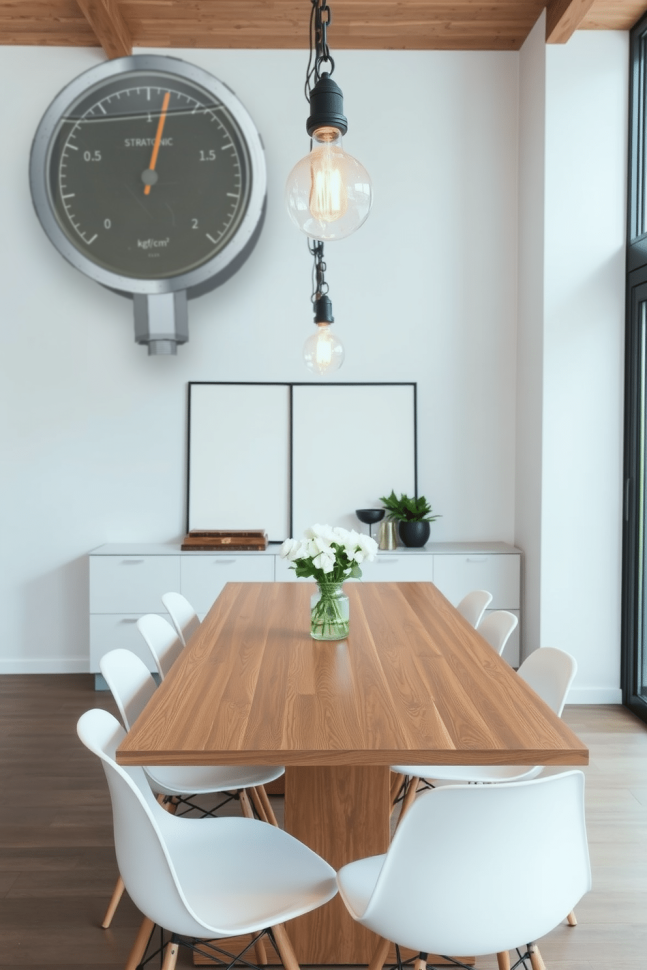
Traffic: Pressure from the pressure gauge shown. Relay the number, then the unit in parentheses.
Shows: 1.1 (kg/cm²)
